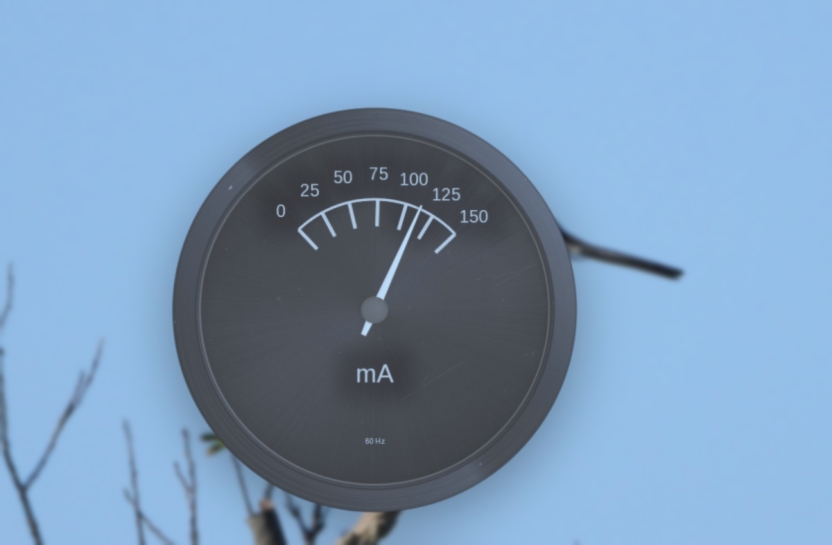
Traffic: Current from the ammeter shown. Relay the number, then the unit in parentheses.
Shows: 112.5 (mA)
